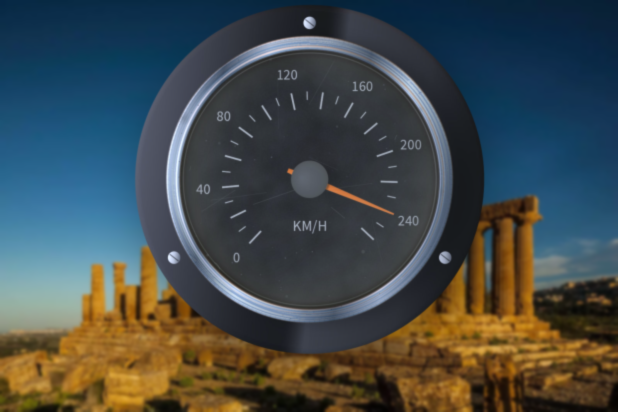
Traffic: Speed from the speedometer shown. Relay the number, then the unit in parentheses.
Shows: 240 (km/h)
